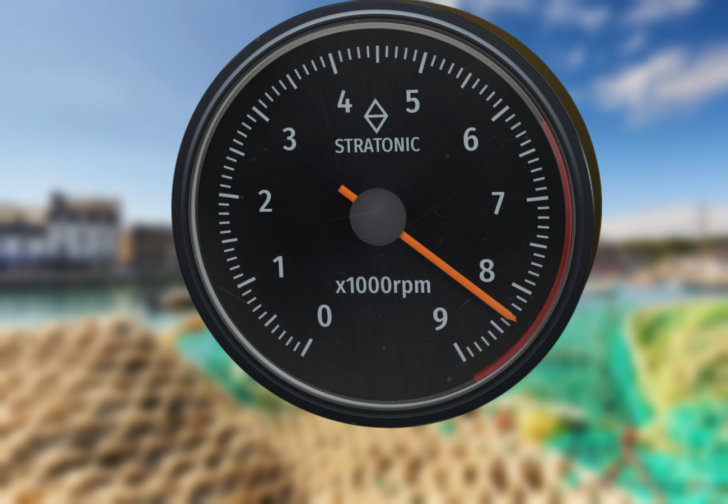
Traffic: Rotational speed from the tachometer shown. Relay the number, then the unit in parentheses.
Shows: 8300 (rpm)
